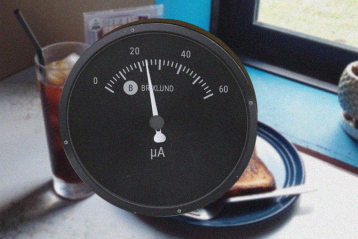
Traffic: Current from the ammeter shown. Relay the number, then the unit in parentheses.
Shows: 24 (µA)
